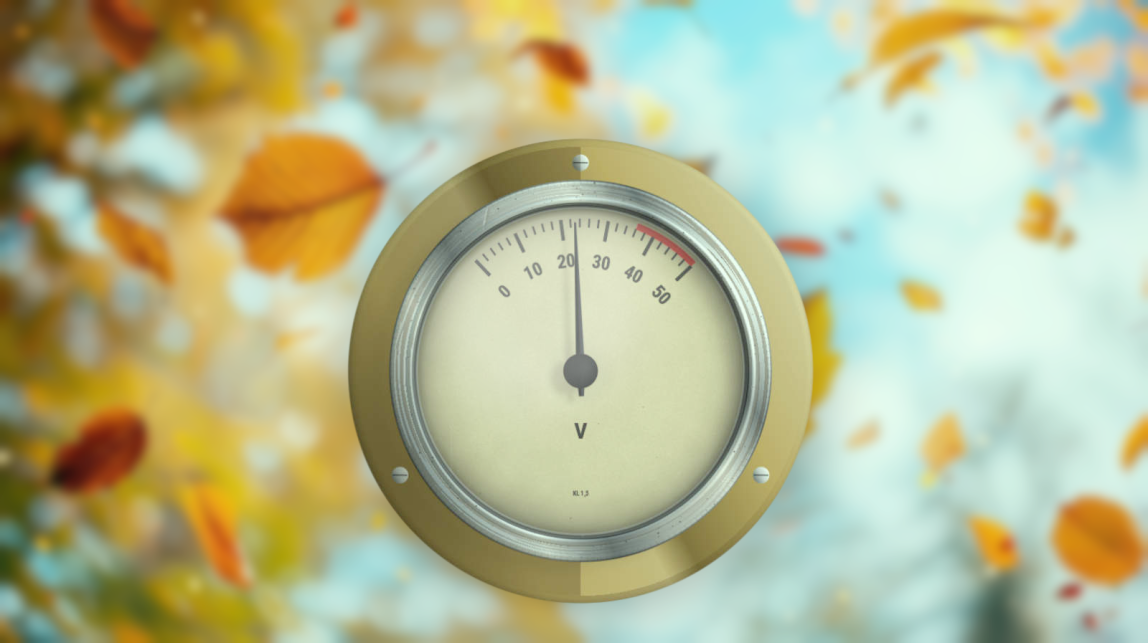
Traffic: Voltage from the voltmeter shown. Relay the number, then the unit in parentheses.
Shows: 23 (V)
